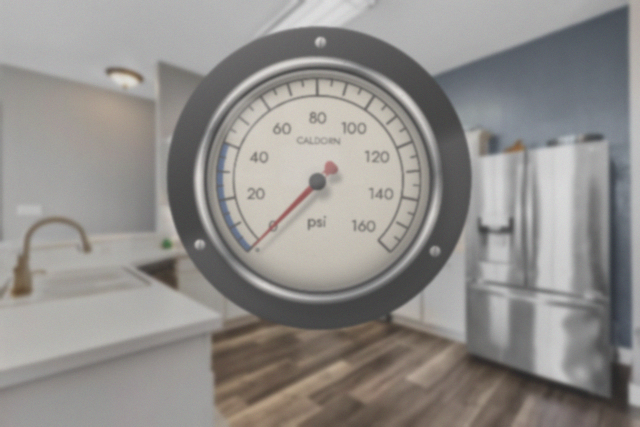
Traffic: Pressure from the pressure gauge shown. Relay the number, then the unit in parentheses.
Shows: 0 (psi)
